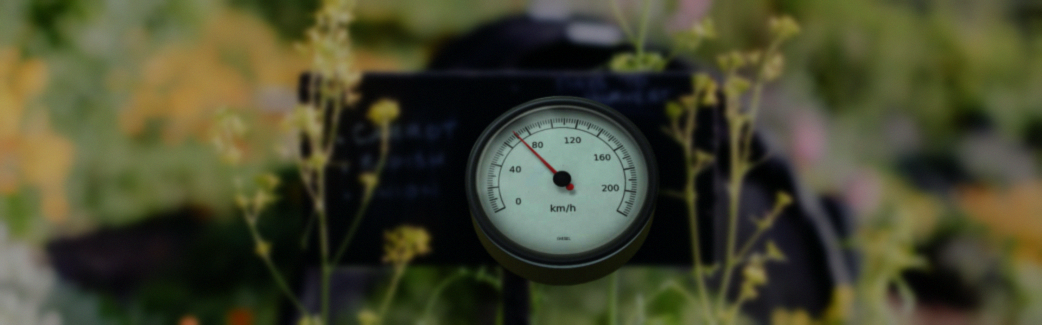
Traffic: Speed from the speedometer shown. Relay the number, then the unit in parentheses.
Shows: 70 (km/h)
